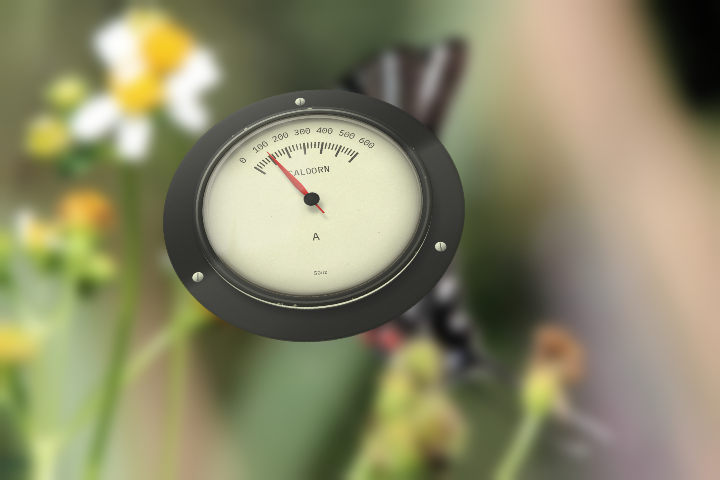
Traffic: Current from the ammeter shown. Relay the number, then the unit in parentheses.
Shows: 100 (A)
